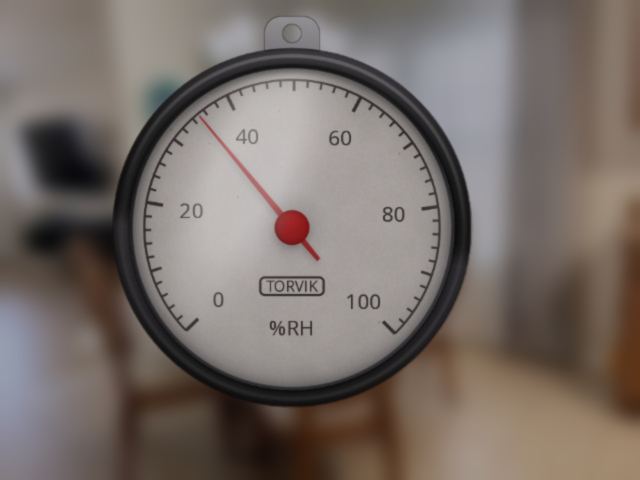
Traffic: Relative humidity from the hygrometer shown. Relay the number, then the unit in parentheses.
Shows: 35 (%)
